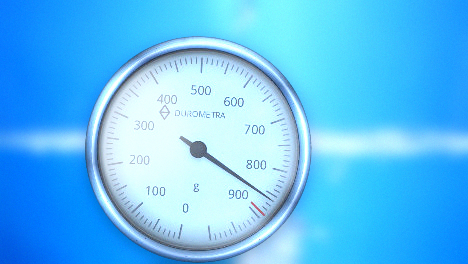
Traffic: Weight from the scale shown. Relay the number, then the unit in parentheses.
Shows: 860 (g)
